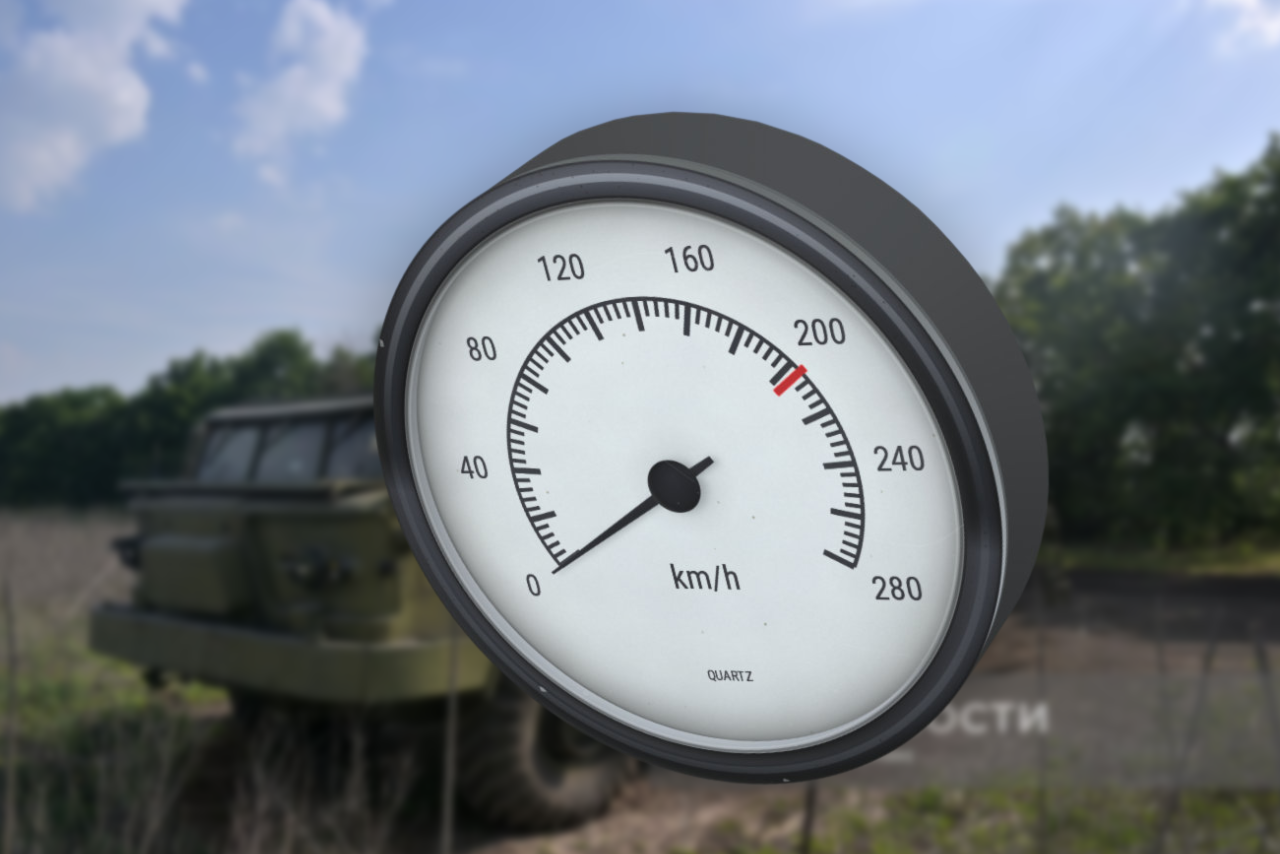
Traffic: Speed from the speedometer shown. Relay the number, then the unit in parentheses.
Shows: 0 (km/h)
